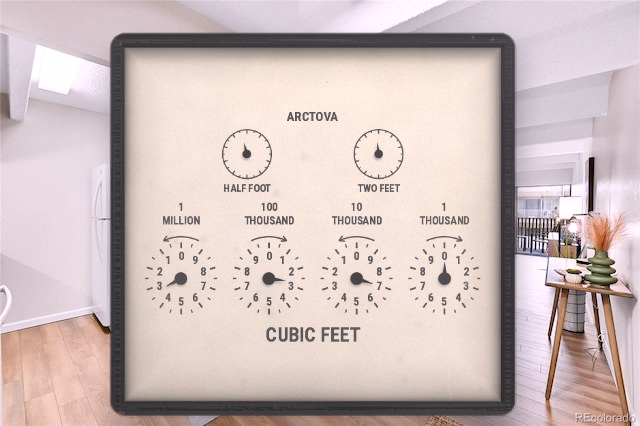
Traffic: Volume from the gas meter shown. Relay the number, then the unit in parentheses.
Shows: 327000 (ft³)
